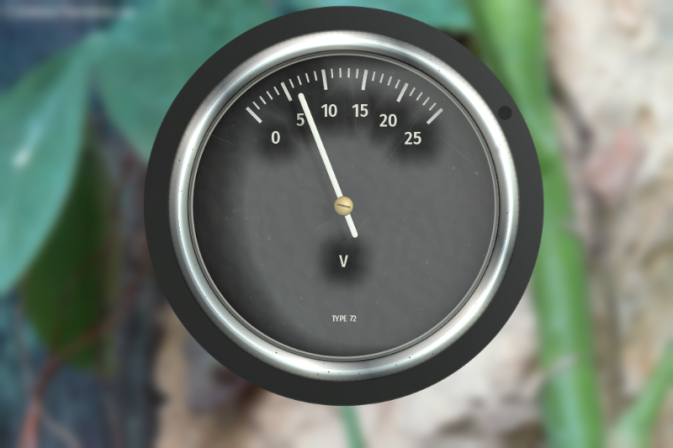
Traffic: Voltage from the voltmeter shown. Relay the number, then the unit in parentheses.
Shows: 6.5 (V)
